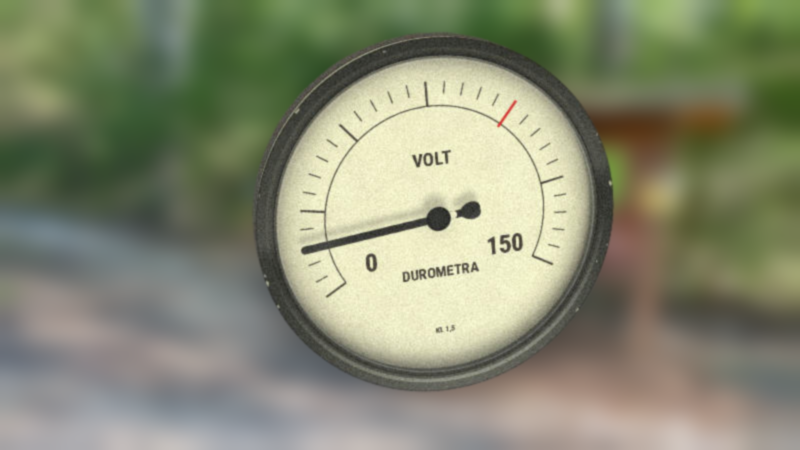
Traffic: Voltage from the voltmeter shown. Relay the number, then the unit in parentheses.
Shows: 15 (V)
